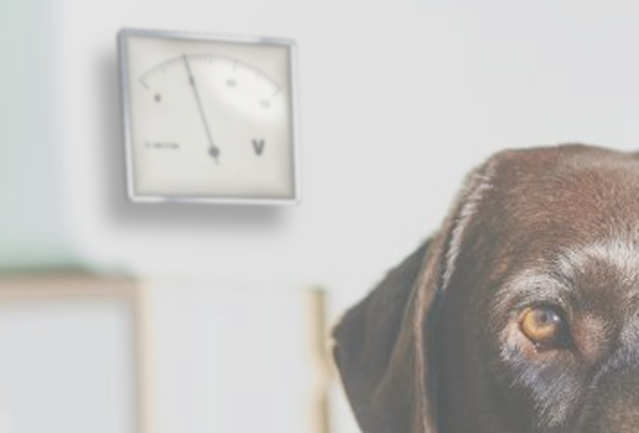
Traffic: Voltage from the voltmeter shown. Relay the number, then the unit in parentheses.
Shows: 5 (V)
